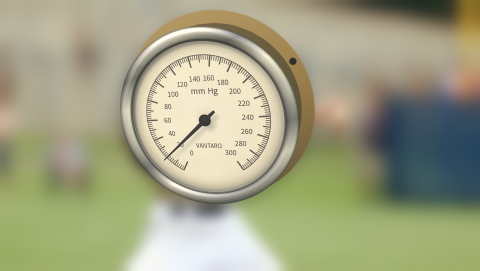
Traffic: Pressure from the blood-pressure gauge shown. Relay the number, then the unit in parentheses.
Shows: 20 (mmHg)
